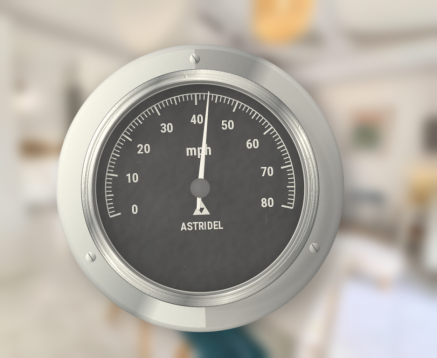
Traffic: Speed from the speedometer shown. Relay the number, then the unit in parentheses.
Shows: 43 (mph)
